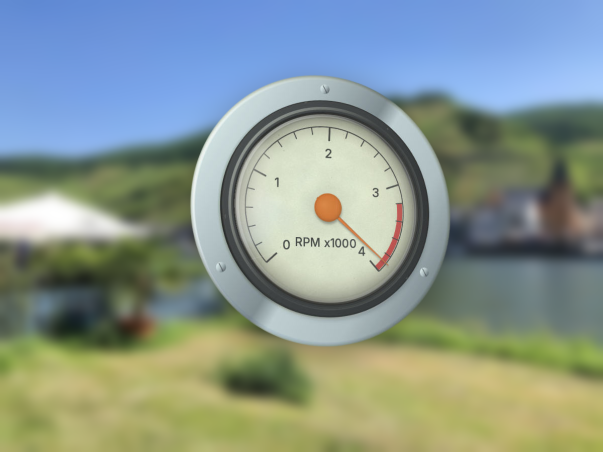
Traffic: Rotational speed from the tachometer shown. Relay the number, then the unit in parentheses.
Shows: 3900 (rpm)
